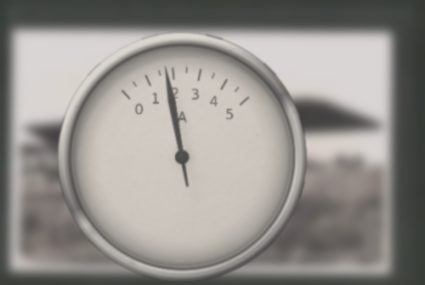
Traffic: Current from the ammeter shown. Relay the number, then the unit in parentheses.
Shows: 1.75 (A)
